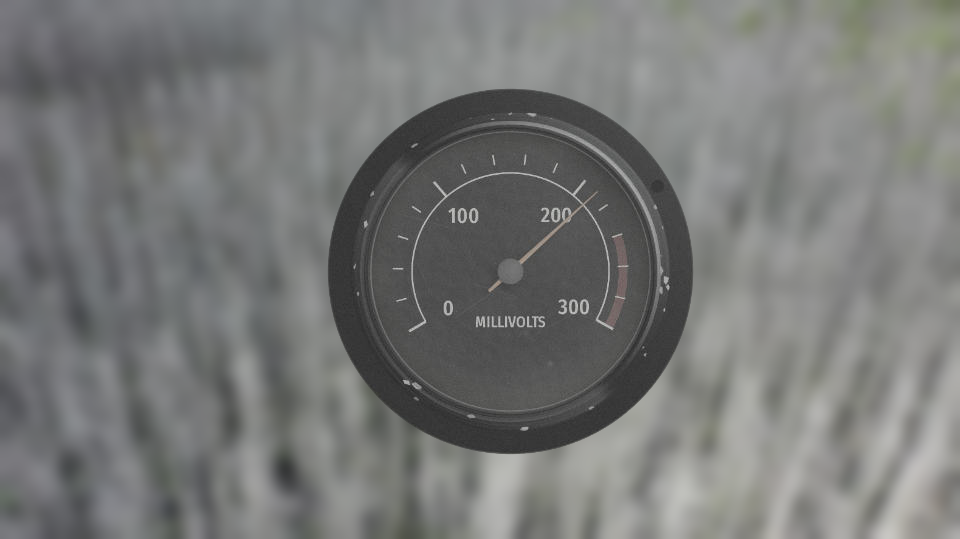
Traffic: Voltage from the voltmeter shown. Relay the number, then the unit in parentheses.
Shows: 210 (mV)
